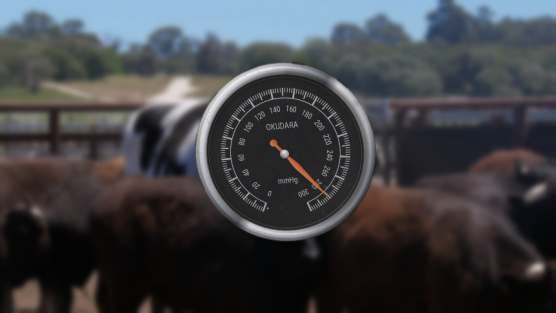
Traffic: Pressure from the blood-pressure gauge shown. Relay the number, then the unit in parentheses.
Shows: 280 (mmHg)
